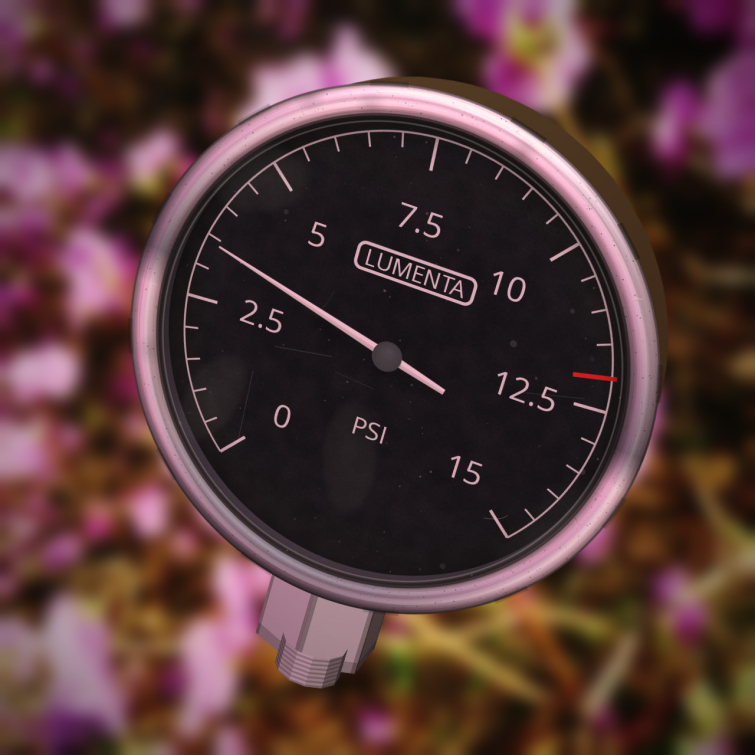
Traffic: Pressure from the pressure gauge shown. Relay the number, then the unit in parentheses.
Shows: 3.5 (psi)
